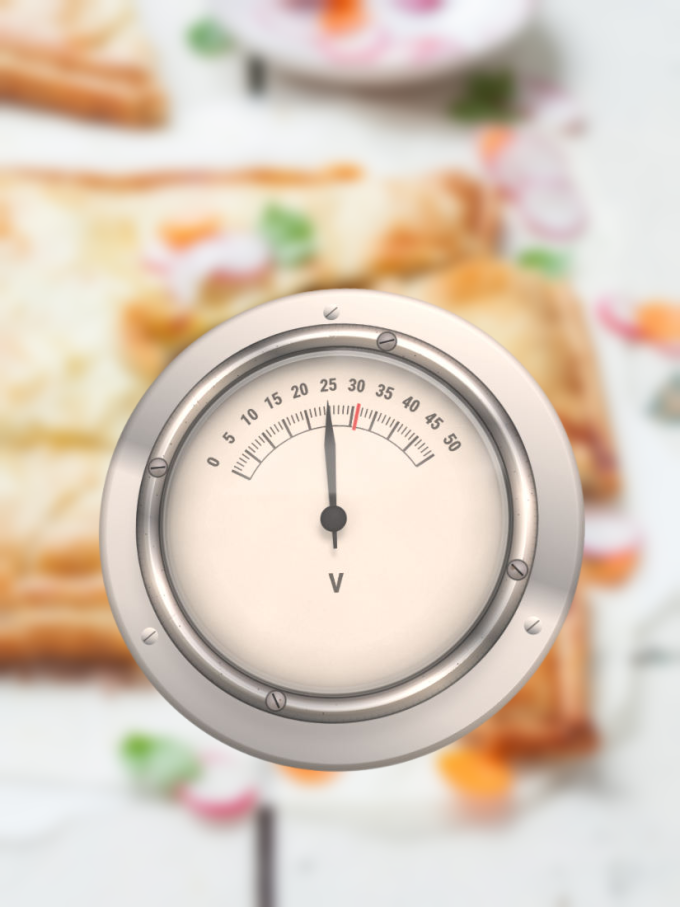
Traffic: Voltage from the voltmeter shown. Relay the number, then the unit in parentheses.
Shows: 25 (V)
